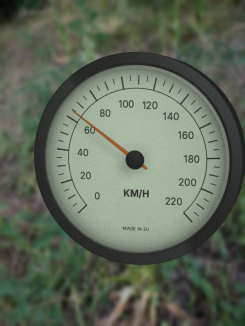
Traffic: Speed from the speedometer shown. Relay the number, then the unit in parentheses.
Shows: 65 (km/h)
